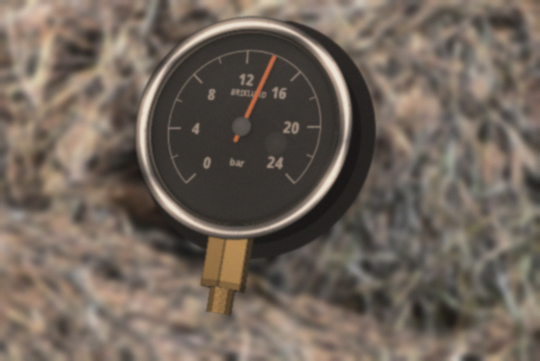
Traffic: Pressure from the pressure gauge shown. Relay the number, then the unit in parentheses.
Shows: 14 (bar)
